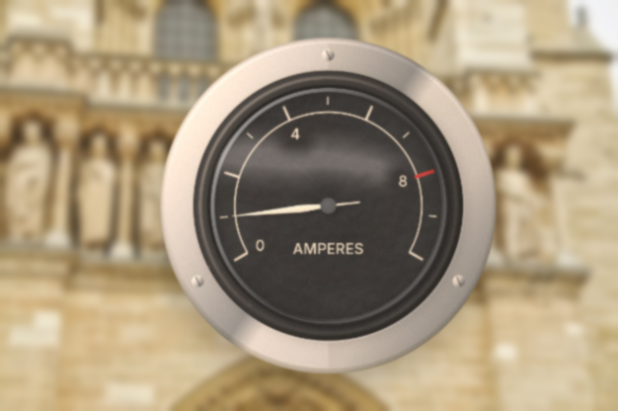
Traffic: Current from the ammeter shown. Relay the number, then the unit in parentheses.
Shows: 1 (A)
